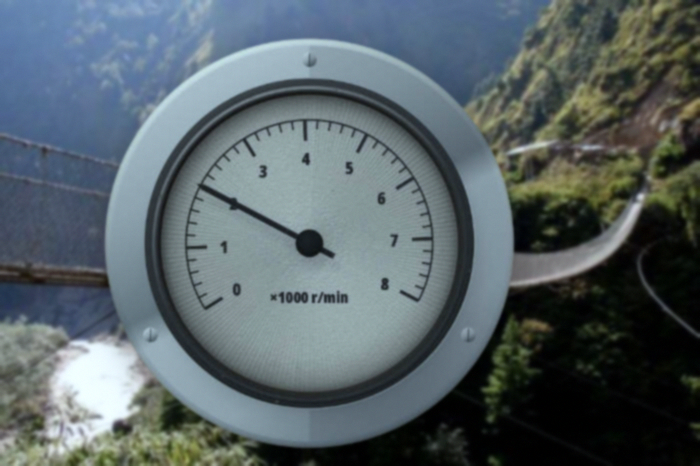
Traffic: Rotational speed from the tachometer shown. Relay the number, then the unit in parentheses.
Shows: 2000 (rpm)
